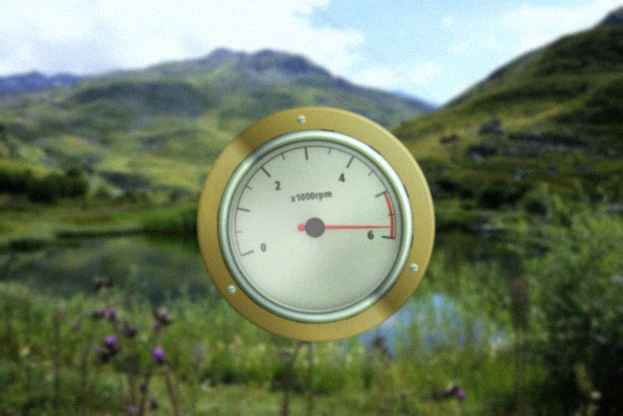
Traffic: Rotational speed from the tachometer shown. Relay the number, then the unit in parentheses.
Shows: 5750 (rpm)
